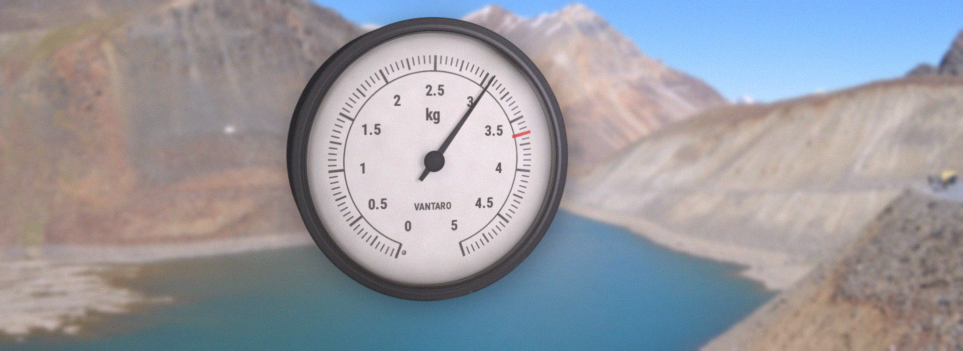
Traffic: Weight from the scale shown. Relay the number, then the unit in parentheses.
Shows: 3.05 (kg)
